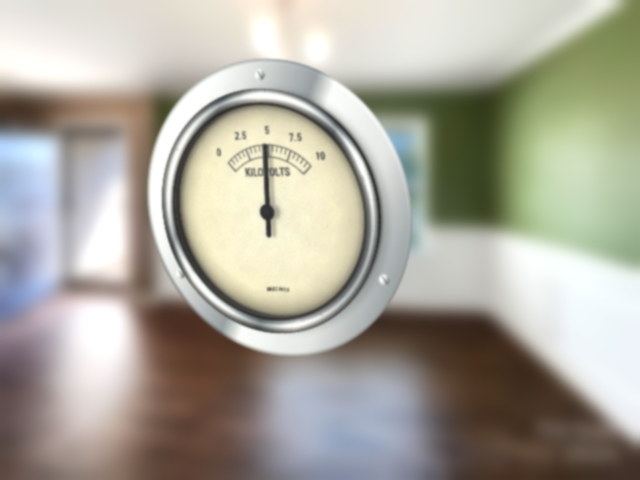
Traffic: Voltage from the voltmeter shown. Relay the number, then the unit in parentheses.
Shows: 5 (kV)
